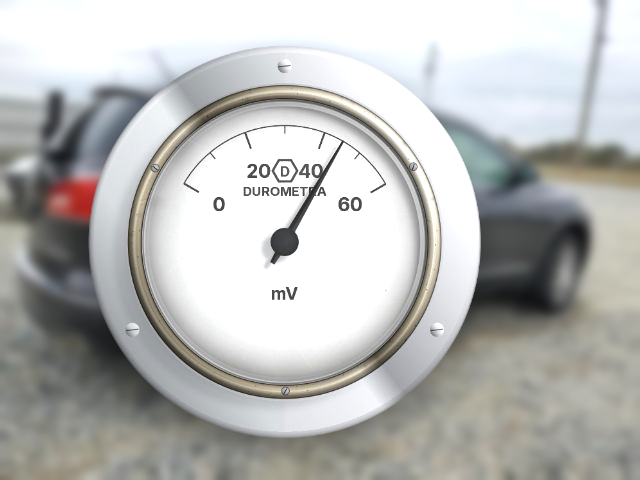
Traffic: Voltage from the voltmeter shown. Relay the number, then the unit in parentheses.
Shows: 45 (mV)
